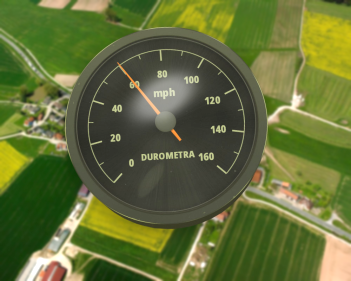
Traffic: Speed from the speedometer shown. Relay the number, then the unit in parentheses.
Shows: 60 (mph)
